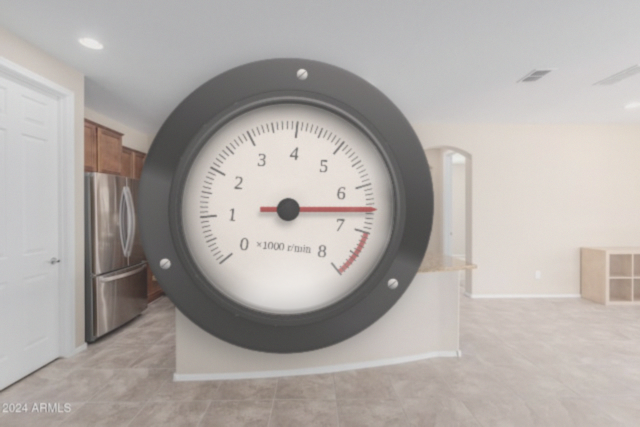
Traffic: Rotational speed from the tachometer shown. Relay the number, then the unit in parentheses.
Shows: 6500 (rpm)
